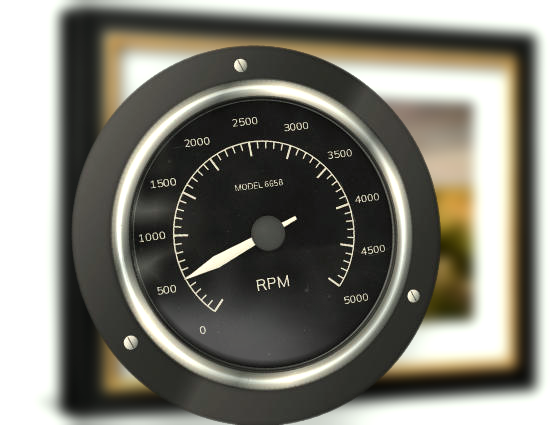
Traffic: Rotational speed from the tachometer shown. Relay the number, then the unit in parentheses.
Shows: 500 (rpm)
